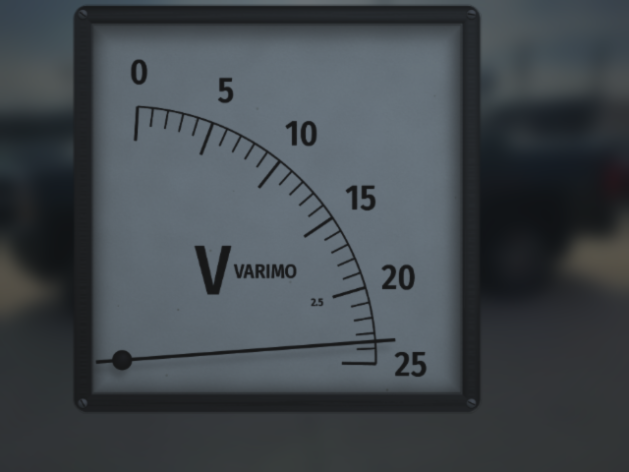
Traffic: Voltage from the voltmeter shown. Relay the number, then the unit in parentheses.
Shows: 23.5 (V)
